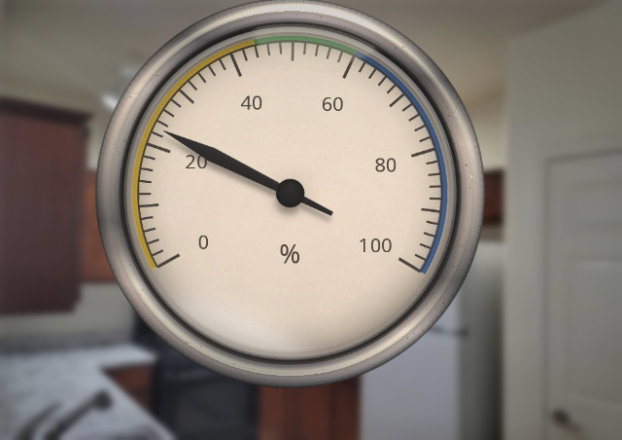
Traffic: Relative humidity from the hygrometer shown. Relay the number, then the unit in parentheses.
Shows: 23 (%)
